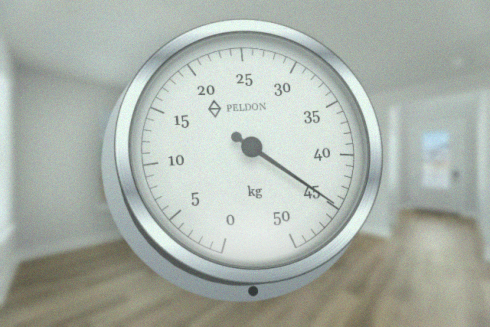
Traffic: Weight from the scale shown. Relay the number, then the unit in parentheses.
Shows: 45 (kg)
